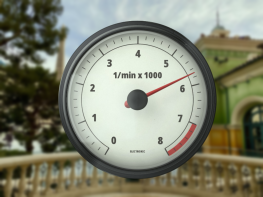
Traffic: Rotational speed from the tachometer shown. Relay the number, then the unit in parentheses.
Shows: 5700 (rpm)
